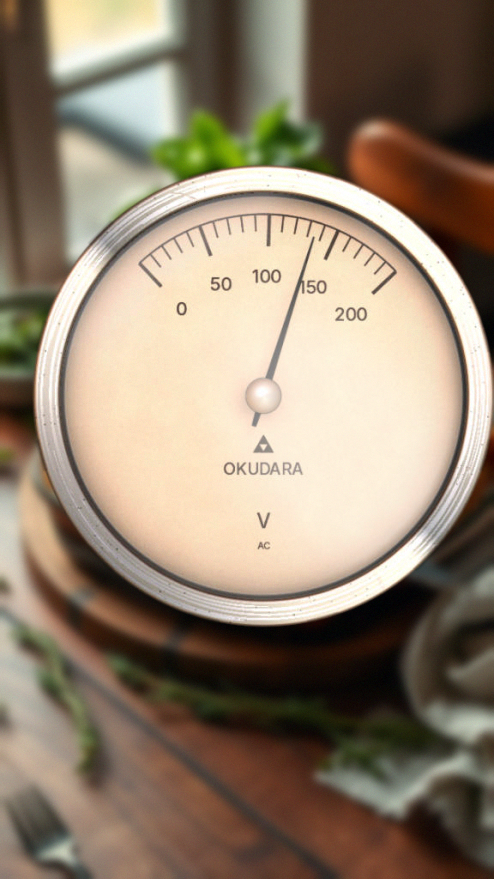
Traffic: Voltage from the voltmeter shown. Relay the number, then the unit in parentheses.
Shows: 135 (V)
